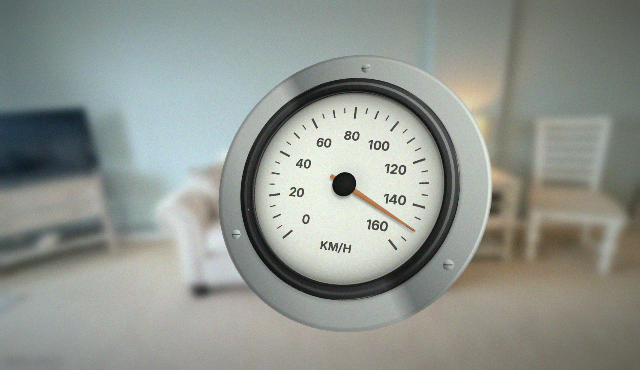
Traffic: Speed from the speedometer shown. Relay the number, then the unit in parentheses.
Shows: 150 (km/h)
